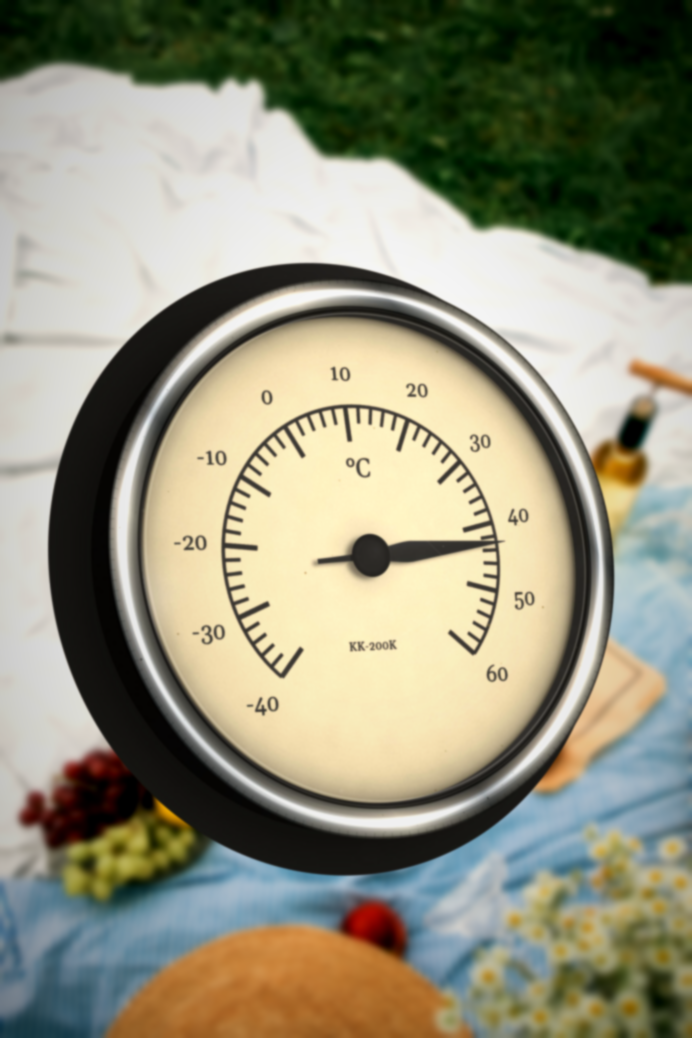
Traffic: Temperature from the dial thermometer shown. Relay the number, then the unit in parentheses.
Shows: 43 (°C)
